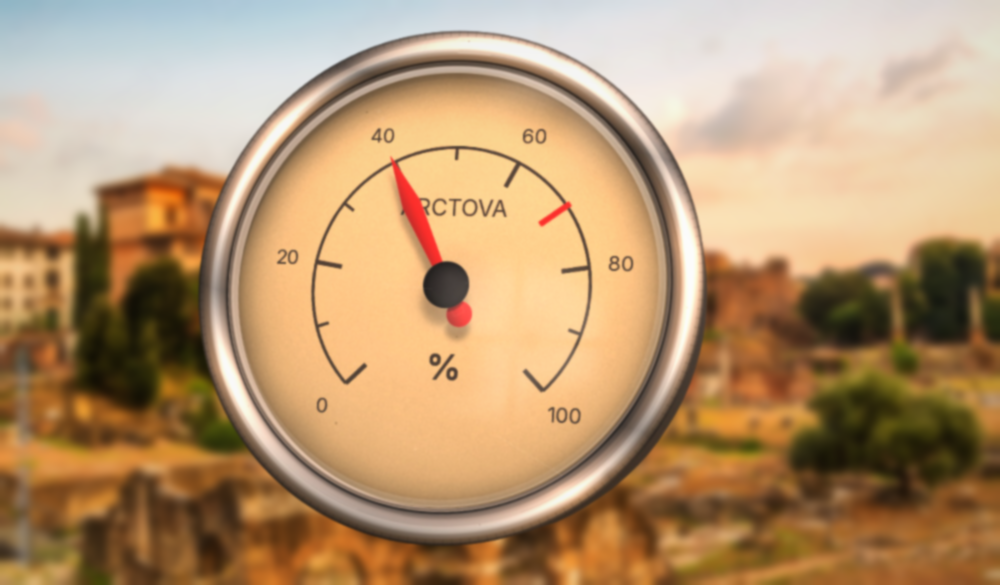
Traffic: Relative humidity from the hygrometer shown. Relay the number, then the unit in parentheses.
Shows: 40 (%)
